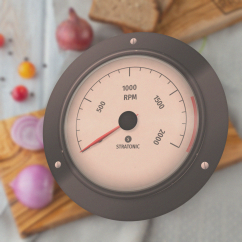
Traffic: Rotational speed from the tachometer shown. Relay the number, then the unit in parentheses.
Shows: 0 (rpm)
